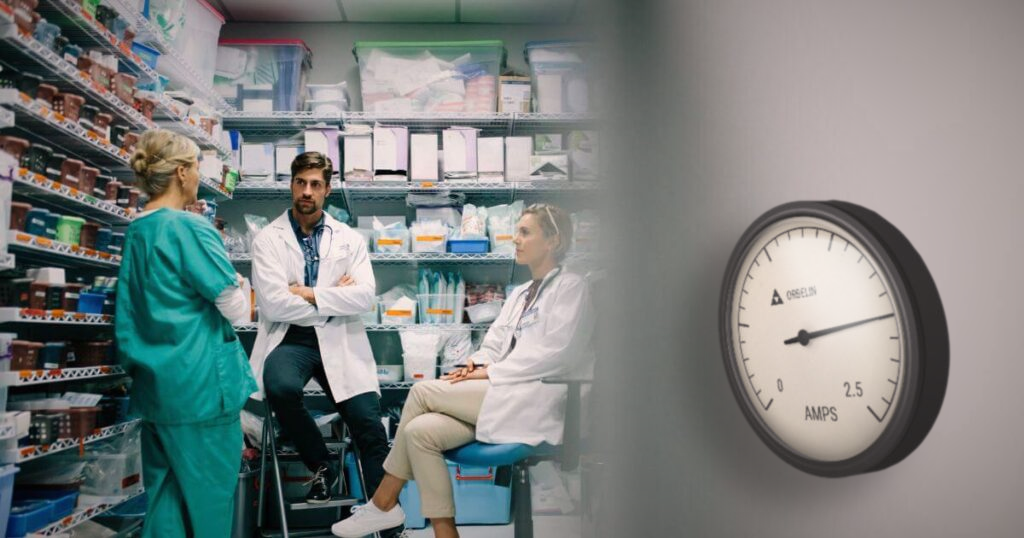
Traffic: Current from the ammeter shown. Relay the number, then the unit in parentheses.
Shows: 2 (A)
